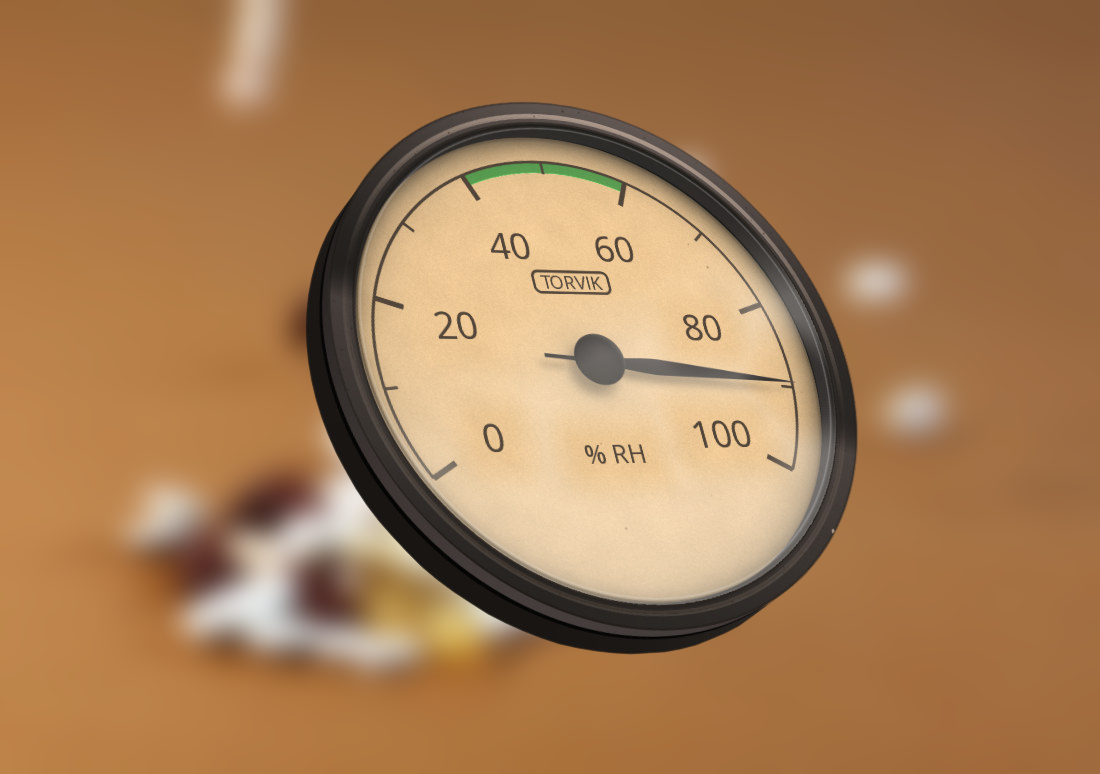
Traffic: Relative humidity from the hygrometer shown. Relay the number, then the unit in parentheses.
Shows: 90 (%)
